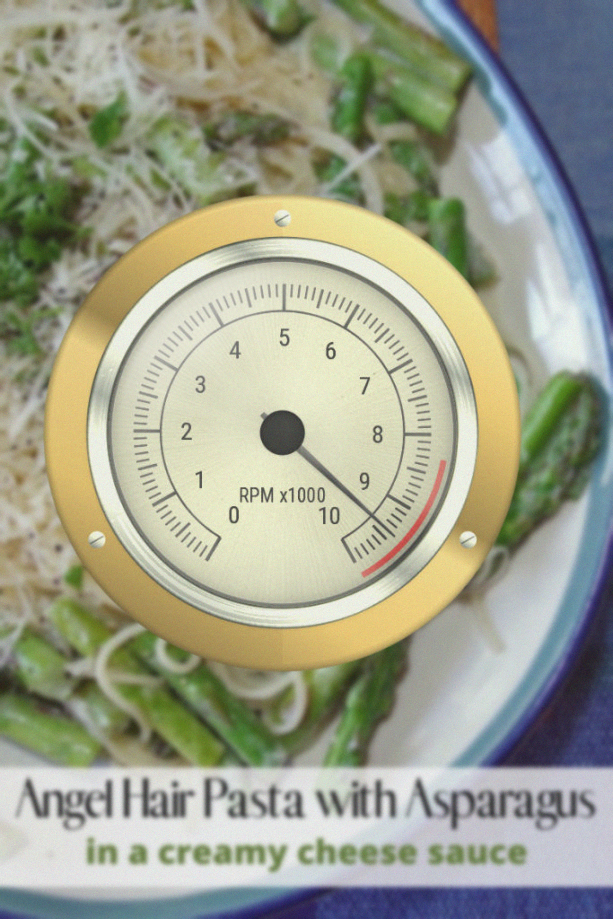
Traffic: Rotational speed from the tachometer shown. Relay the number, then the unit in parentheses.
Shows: 9400 (rpm)
